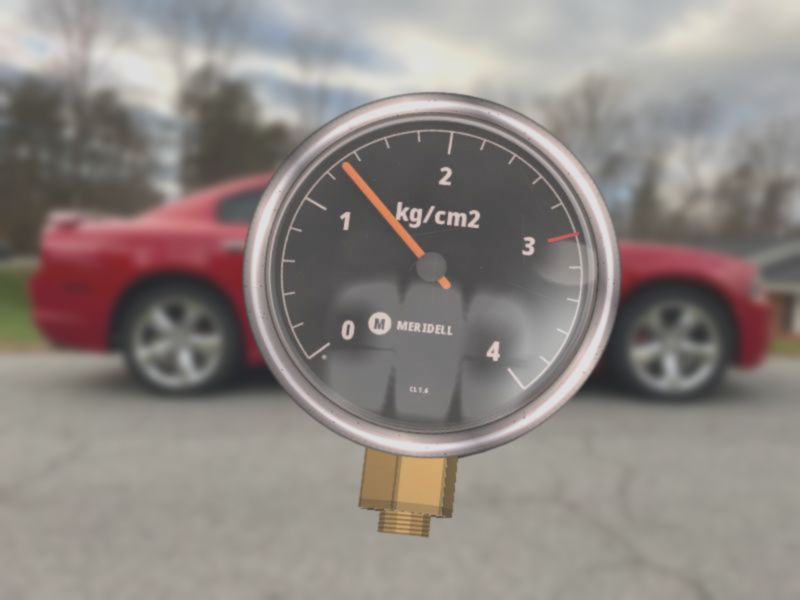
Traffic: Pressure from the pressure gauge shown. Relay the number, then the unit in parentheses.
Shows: 1.3 (kg/cm²)
